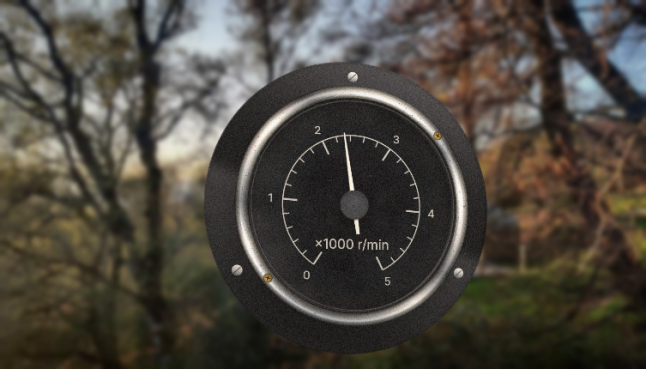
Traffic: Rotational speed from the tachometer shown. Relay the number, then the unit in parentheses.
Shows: 2300 (rpm)
